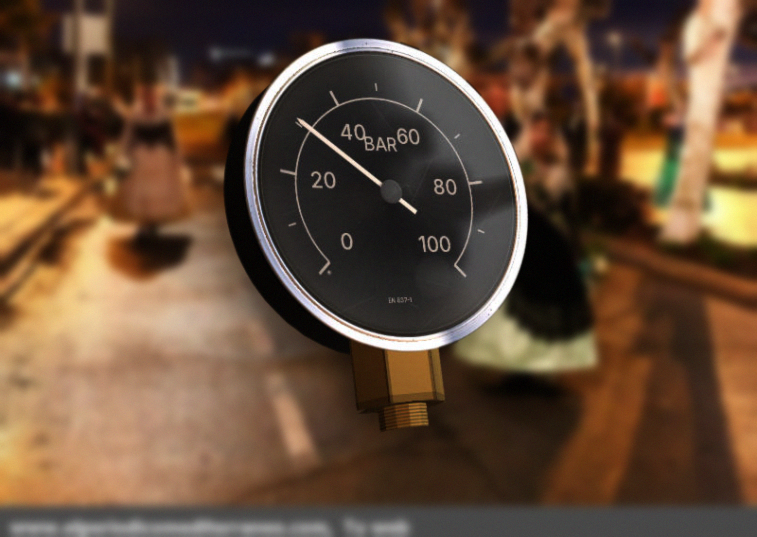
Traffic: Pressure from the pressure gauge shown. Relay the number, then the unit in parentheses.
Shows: 30 (bar)
